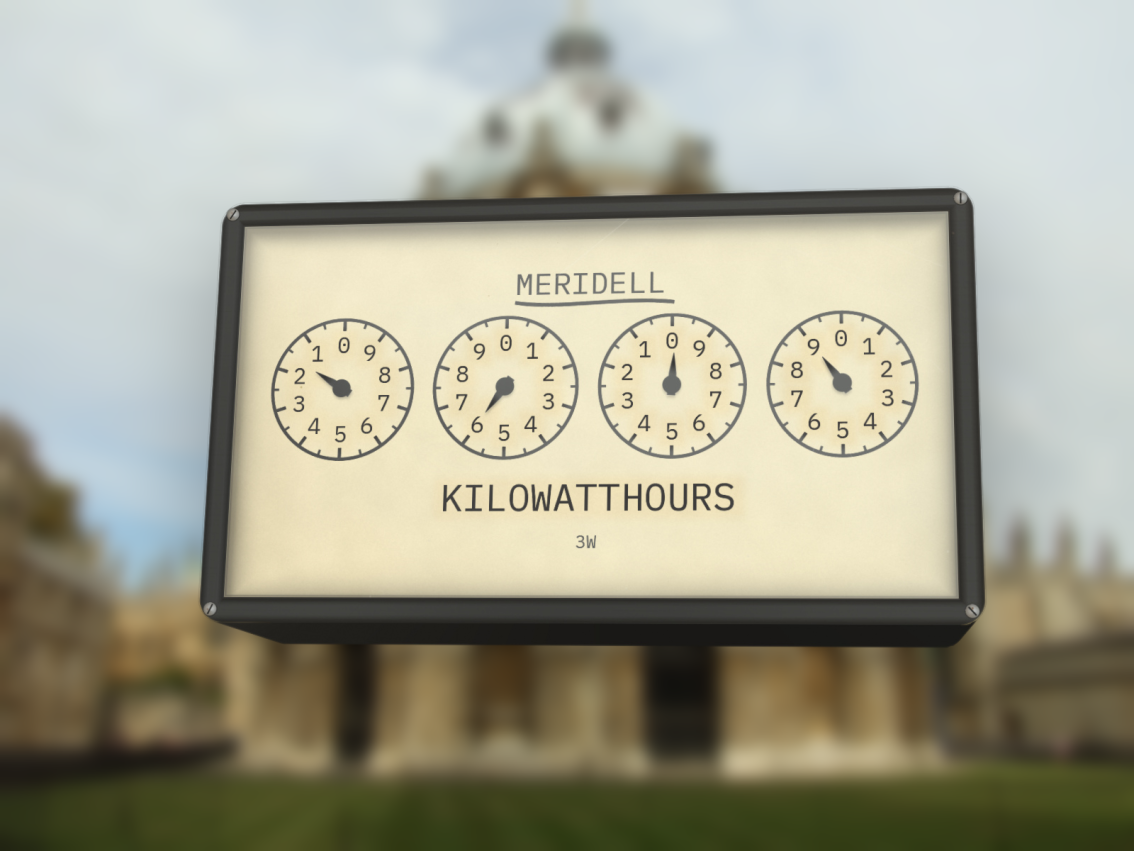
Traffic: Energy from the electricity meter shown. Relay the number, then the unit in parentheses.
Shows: 1599 (kWh)
